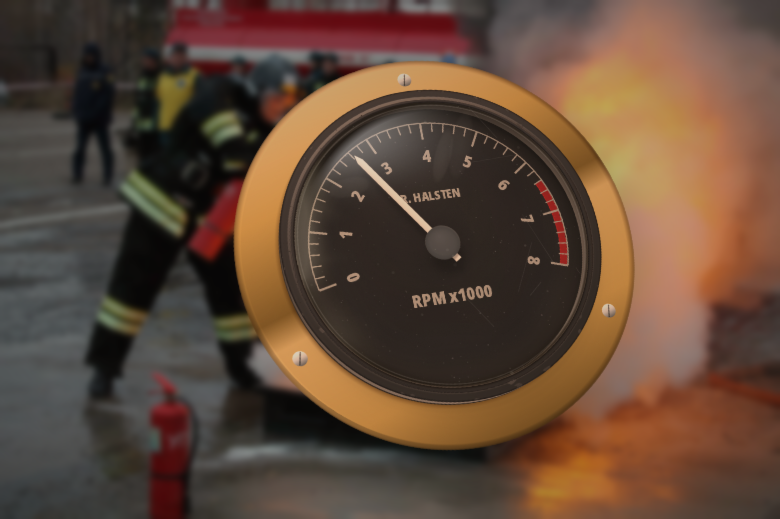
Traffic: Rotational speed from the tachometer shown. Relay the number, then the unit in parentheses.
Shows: 2600 (rpm)
